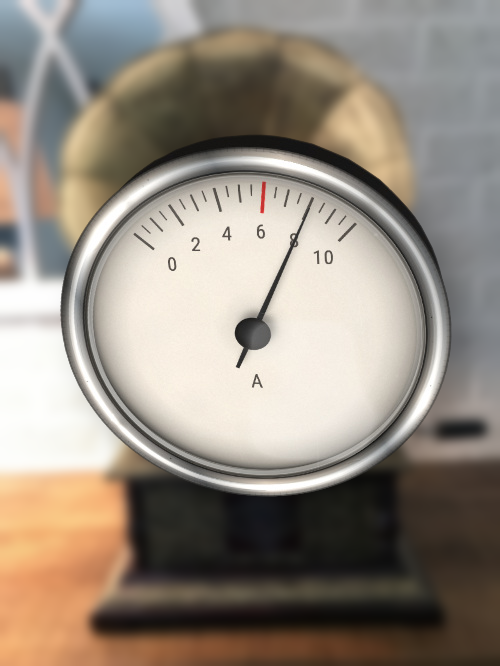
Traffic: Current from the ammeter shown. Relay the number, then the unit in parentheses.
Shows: 8 (A)
